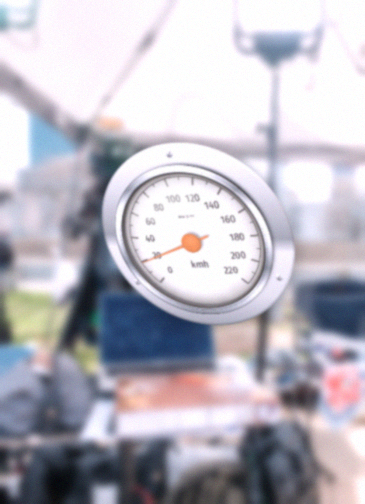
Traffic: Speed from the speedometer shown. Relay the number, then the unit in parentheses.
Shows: 20 (km/h)
